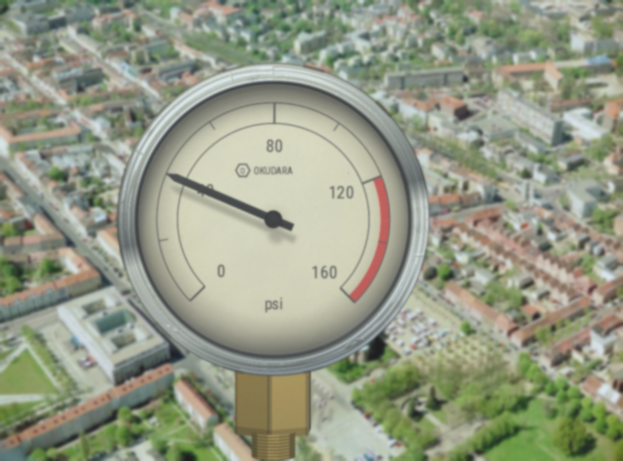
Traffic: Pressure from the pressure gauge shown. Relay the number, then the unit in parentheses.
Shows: 40 (psi)
